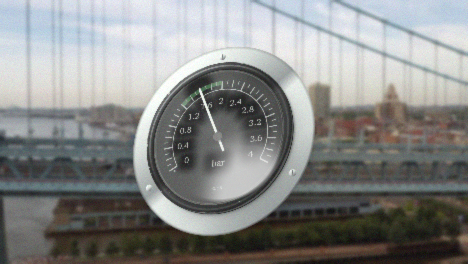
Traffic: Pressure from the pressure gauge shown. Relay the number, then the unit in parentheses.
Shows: 1.6 (bar)
